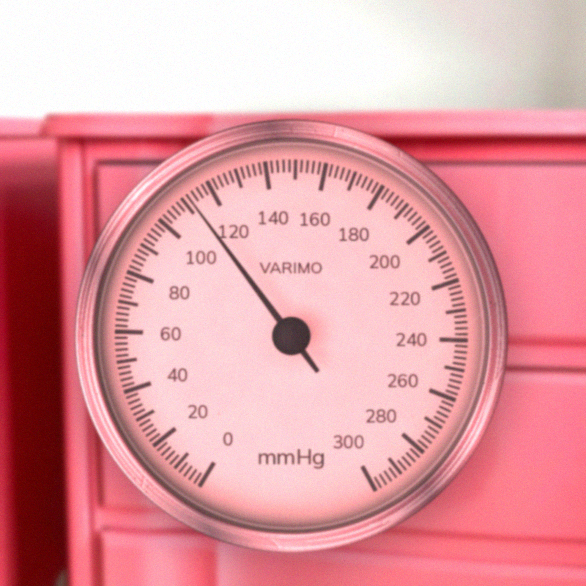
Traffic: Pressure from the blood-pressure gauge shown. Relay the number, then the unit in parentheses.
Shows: 112 (mmHg)
